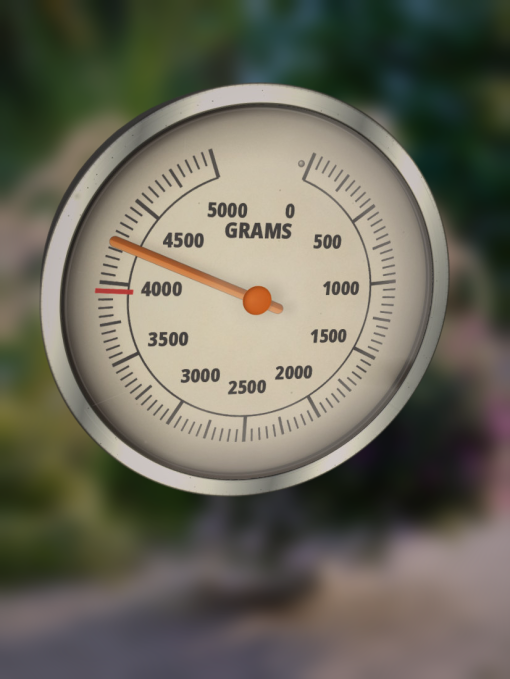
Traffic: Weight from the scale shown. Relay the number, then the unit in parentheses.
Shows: 4250 (g)
